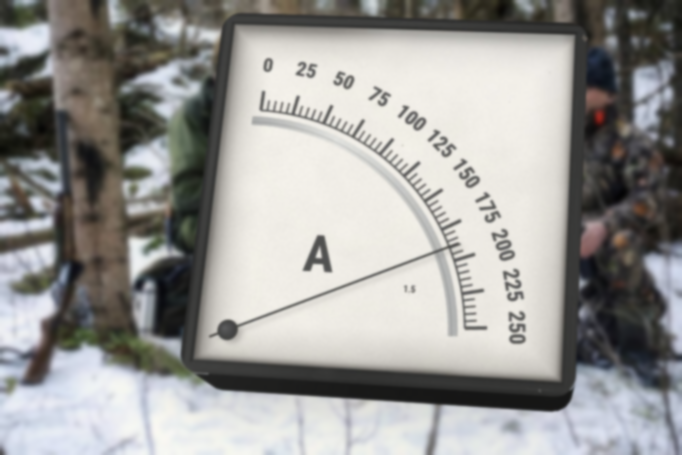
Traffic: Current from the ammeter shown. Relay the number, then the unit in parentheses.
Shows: 190 (A)
